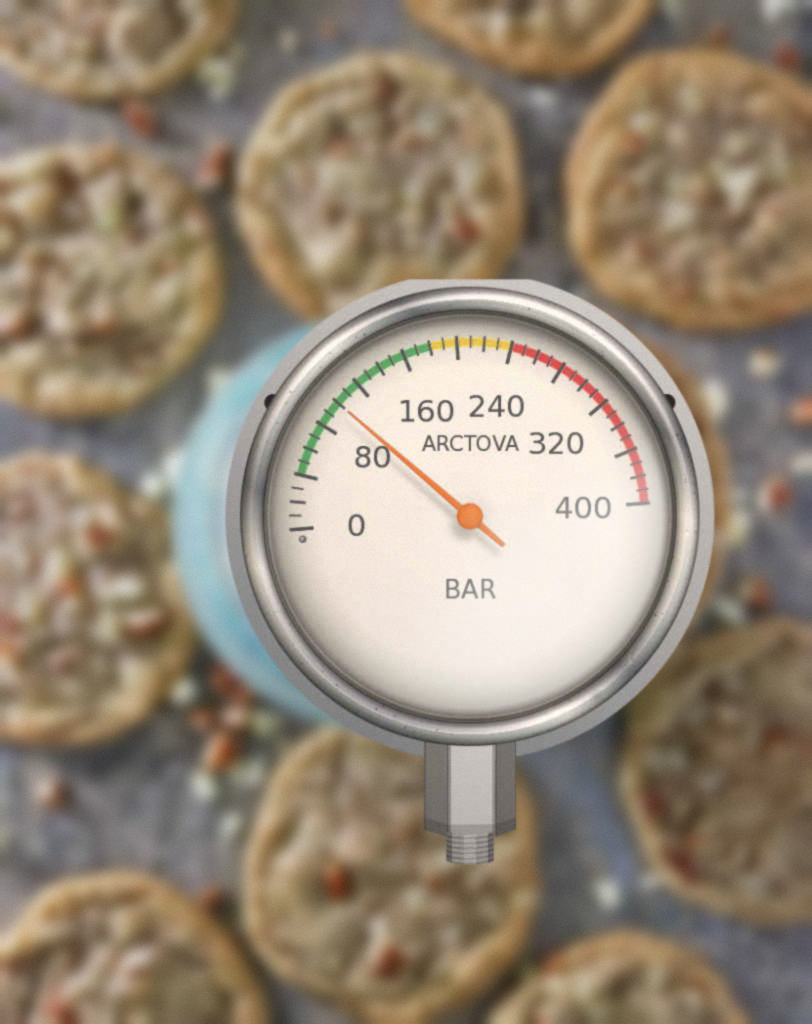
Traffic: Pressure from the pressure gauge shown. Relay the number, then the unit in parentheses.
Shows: 100 (bar)
